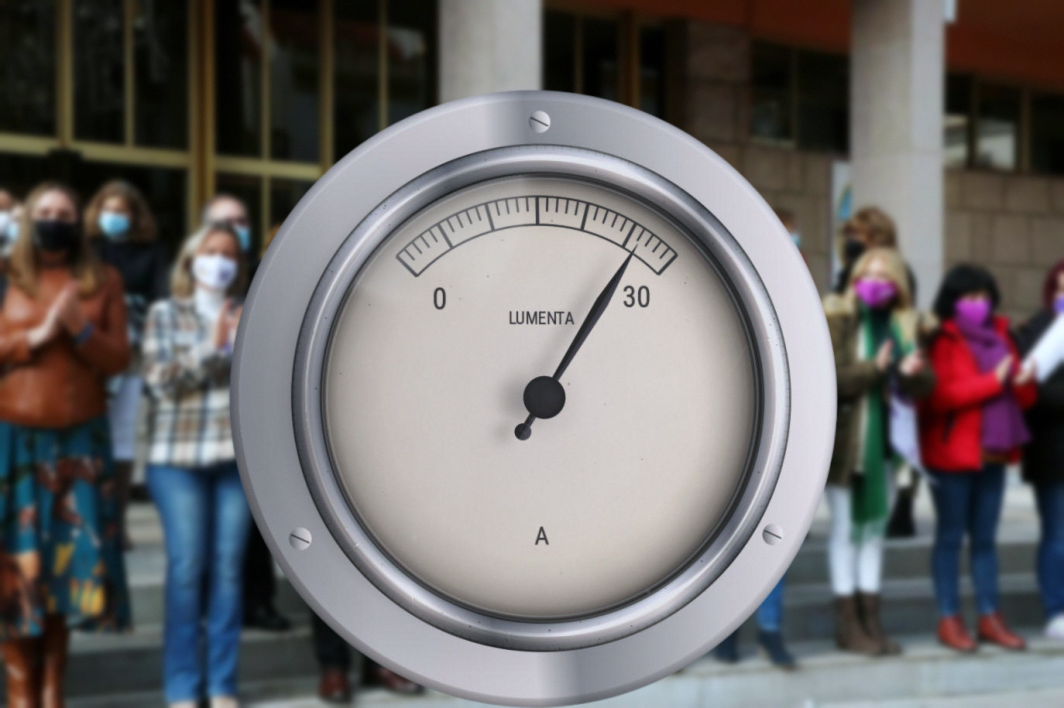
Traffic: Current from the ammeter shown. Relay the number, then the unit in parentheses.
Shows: 26 (A)
